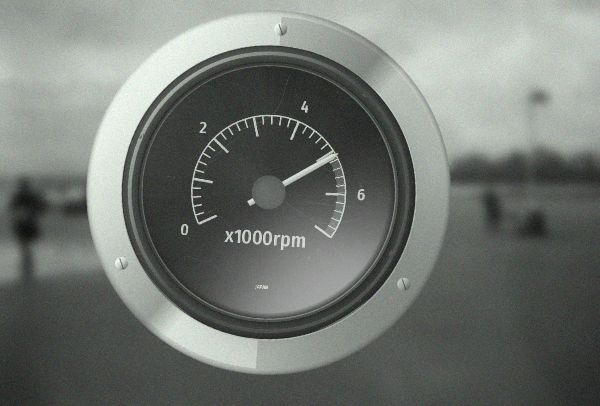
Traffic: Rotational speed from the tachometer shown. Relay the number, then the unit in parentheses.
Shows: 5100 (rpm)
